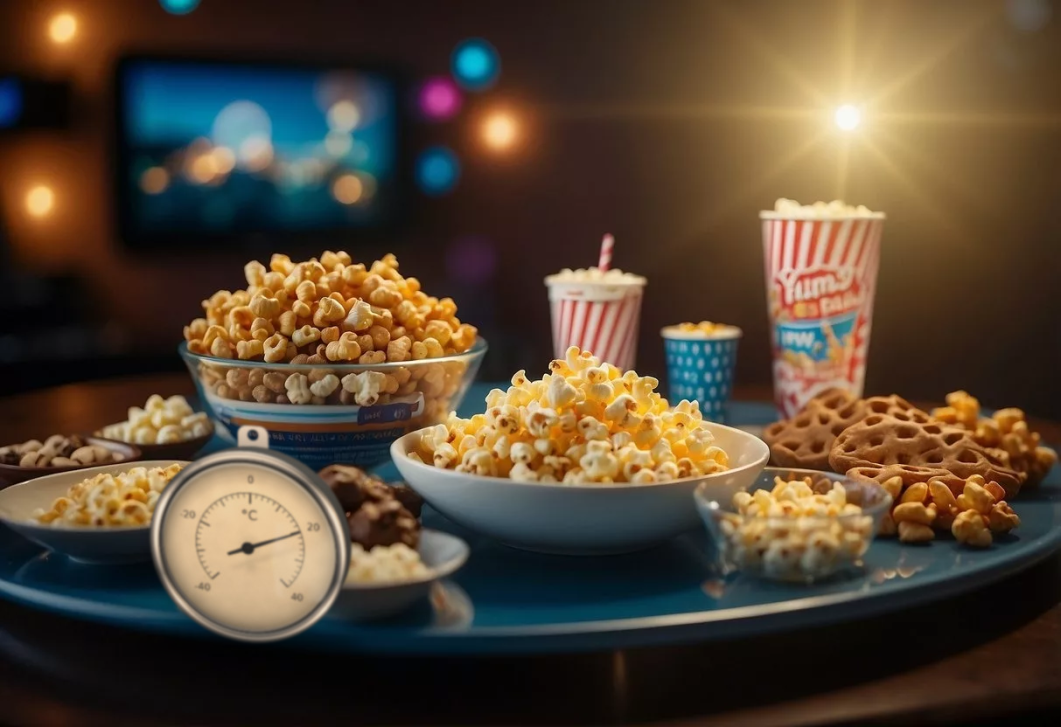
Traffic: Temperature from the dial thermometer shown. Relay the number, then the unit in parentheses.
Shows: 20 (°C)
